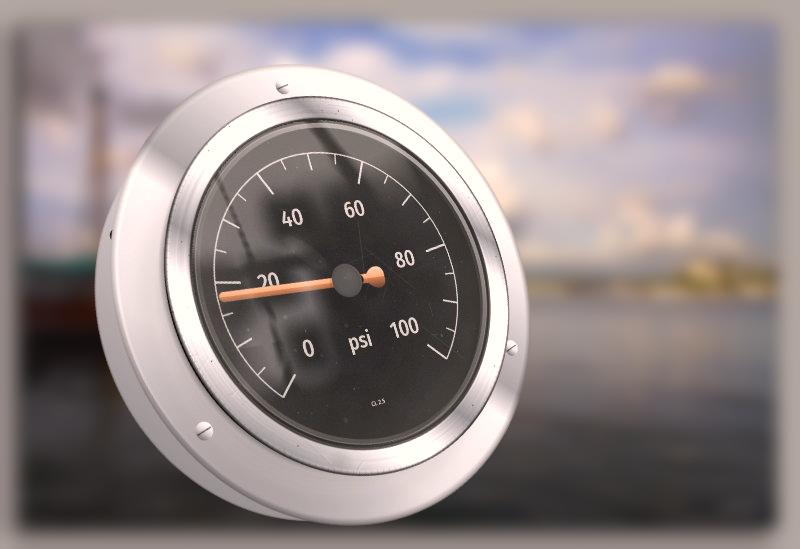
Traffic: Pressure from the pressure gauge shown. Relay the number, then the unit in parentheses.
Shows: 17.5 (psi)
